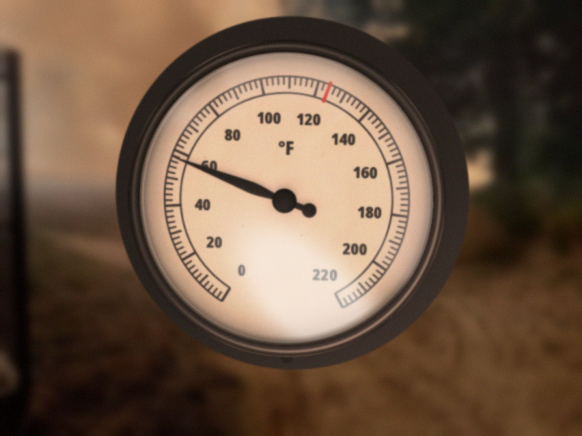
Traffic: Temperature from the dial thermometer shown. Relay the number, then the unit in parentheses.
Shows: 58 (°F)
